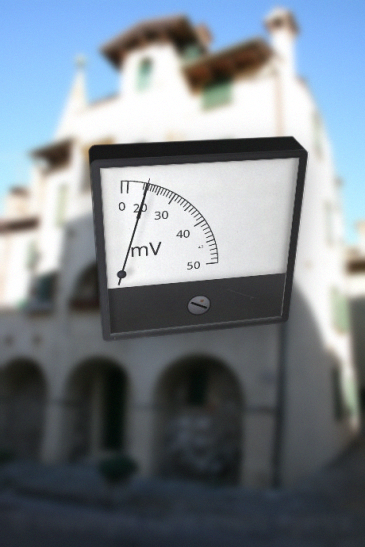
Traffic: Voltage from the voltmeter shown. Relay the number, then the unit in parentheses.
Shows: 20 (mV)
